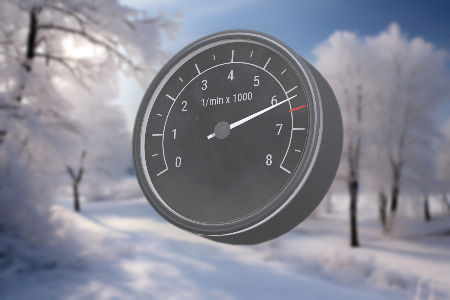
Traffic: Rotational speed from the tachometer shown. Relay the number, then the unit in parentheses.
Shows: 6250 (rpm)
